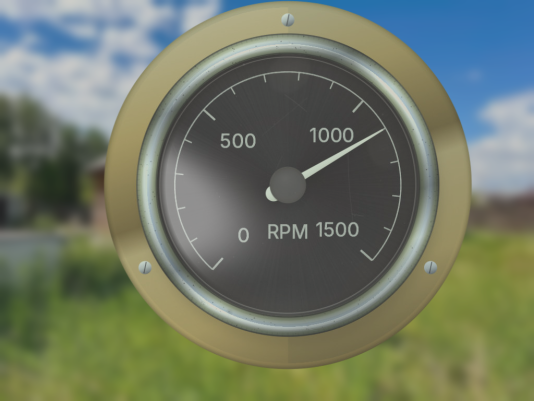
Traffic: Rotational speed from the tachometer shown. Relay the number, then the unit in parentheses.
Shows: 1100 (rpm)
